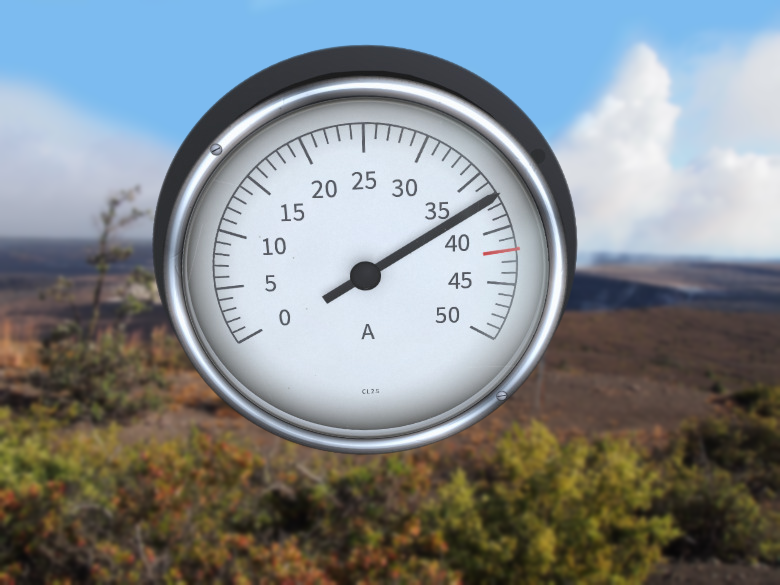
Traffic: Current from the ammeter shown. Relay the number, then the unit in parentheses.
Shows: 37 (A)
